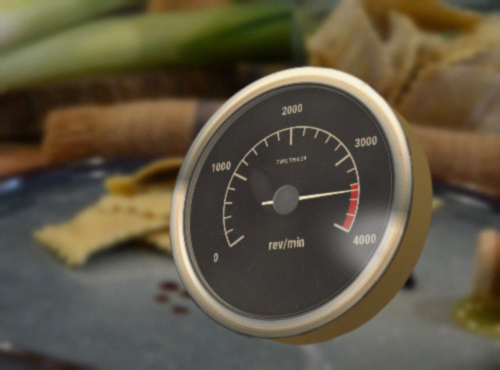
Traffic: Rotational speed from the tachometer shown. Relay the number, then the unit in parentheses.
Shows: 3500 (rpm)
